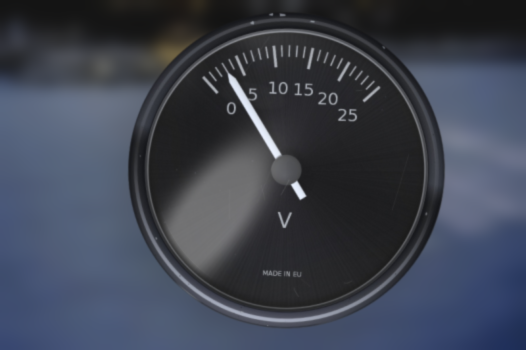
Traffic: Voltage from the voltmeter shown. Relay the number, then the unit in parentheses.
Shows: 3 (V)
